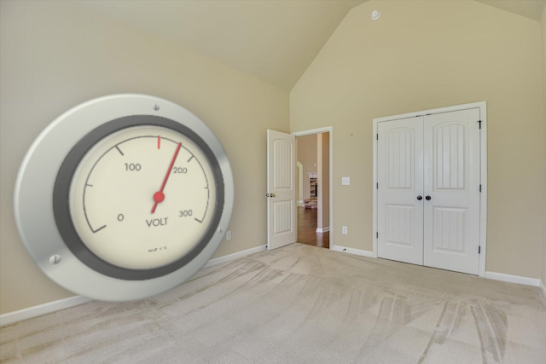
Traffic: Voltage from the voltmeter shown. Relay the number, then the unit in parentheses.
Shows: 175 (V)
